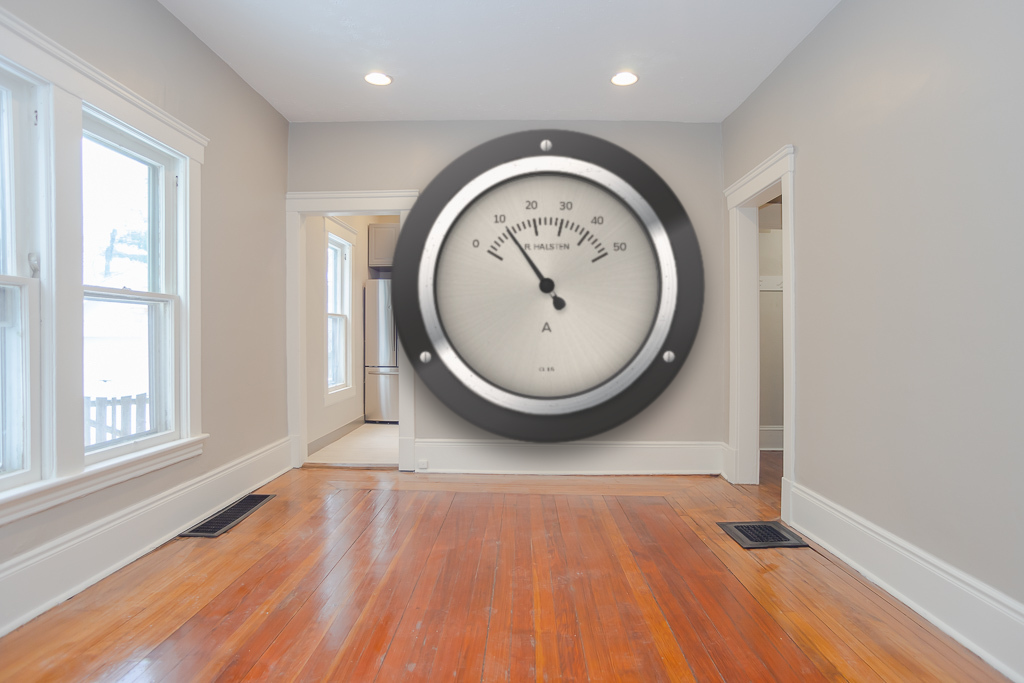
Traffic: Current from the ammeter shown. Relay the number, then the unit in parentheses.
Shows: 10 (A)
